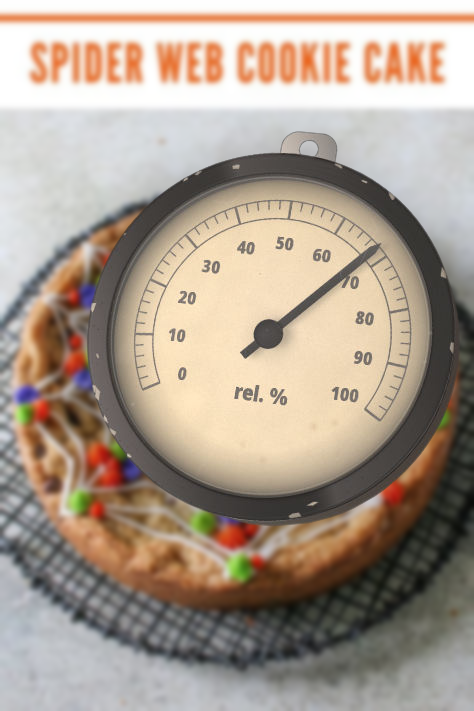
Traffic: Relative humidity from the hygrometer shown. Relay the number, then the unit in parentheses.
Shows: 68 (%)
